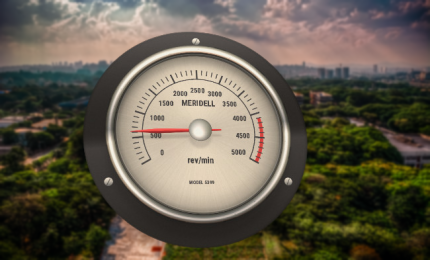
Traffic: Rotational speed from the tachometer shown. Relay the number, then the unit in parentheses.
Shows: 600 (rpm)
